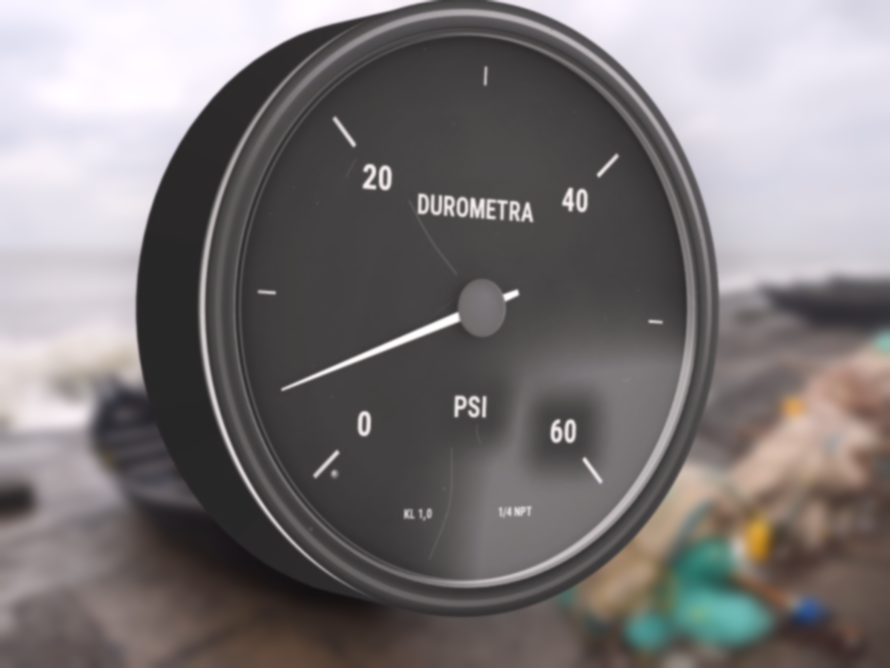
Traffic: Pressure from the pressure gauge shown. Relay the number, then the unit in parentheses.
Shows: 5 (psi)
